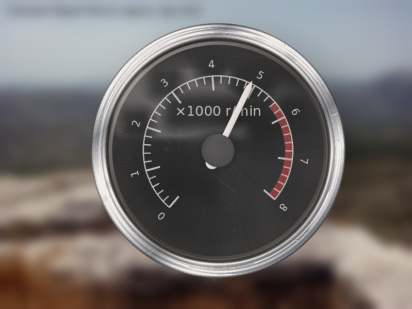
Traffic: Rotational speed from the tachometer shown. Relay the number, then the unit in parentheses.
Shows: 4900 (rpm)
